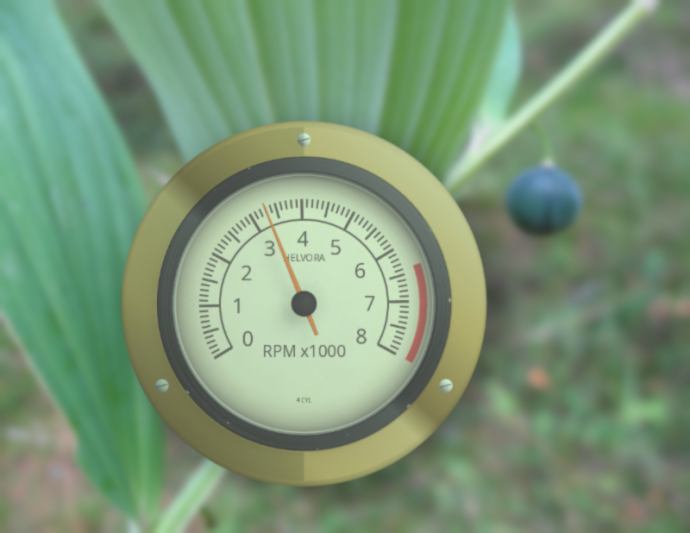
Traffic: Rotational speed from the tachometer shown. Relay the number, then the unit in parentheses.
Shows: 3300 (rpm)
